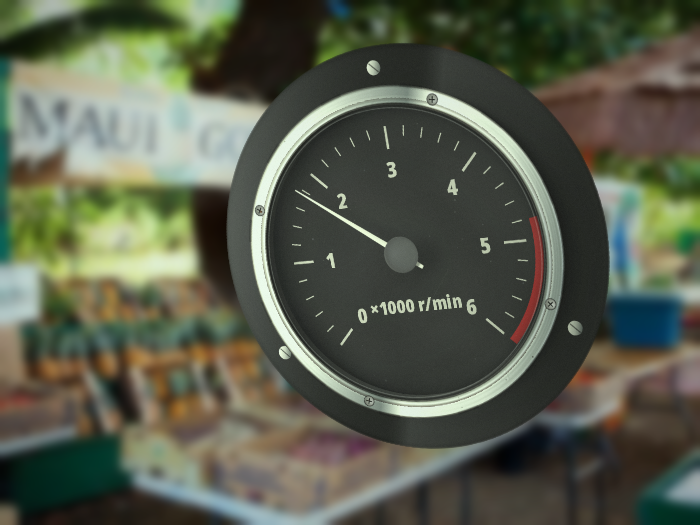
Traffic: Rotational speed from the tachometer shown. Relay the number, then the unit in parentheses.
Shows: 1800 (rpm)
